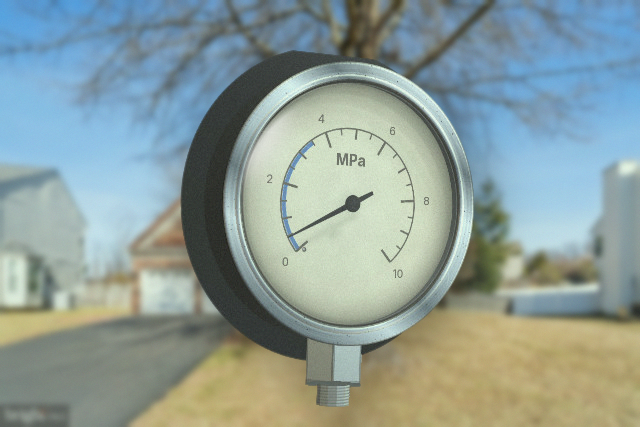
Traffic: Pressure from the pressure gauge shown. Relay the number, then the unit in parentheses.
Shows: 0.5 (MPa)
